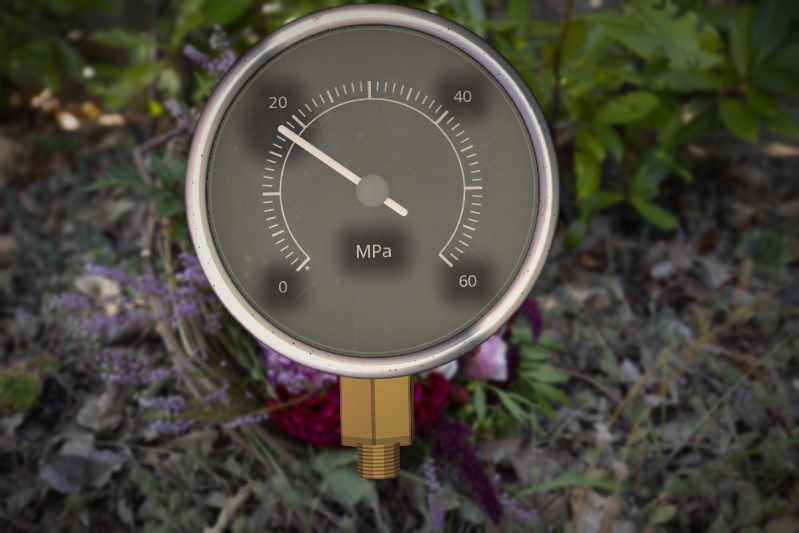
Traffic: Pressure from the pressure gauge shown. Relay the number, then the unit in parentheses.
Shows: 18 (MPa)
